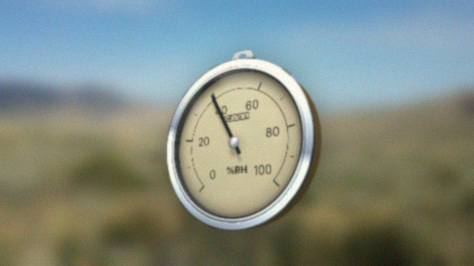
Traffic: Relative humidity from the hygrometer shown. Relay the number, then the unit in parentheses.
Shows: 40 (%)
